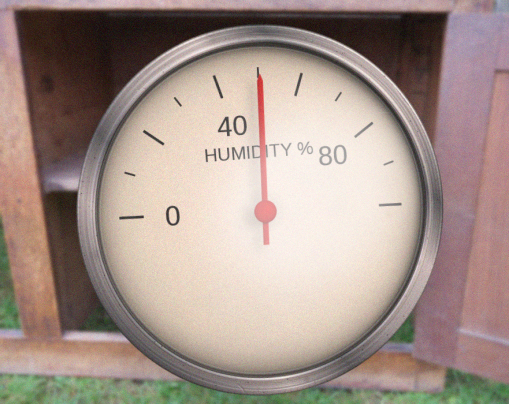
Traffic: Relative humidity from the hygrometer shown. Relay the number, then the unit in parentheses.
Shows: 50 (%)
